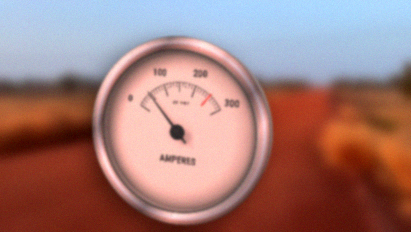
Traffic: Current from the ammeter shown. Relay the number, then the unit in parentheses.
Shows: 50 (A)
